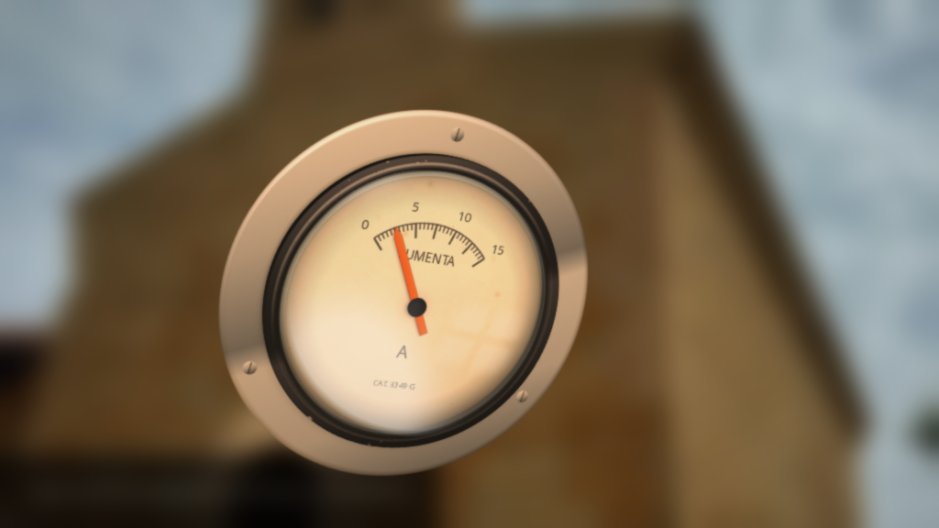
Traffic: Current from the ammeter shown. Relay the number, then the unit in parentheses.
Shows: 2.5 (A)
